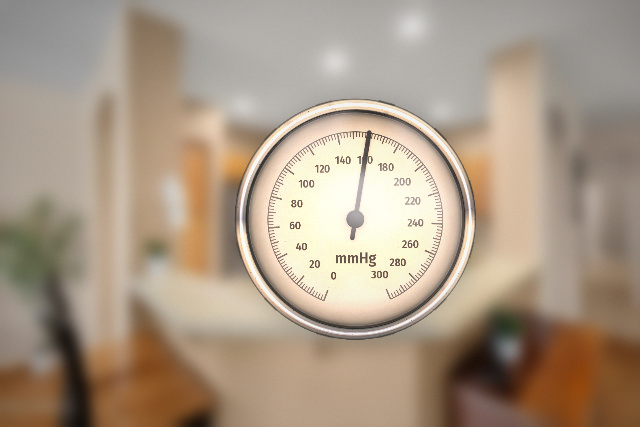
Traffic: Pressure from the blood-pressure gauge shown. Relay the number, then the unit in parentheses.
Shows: 160 (mmHg)
